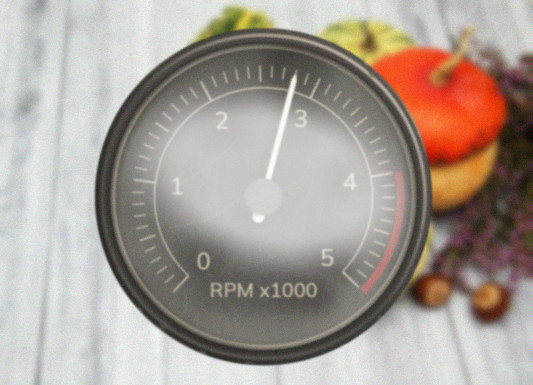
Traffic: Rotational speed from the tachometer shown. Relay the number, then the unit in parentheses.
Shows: 2800 (rpm)
